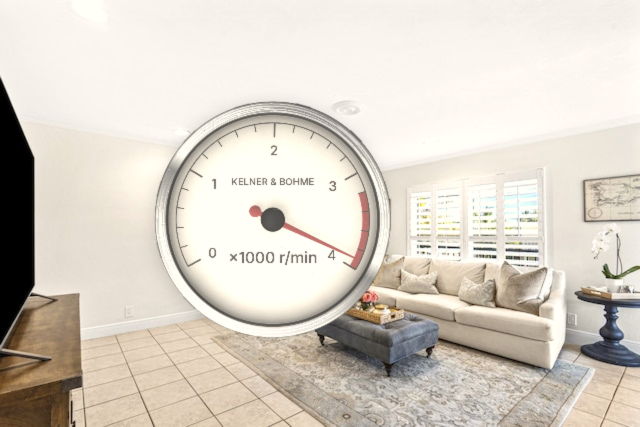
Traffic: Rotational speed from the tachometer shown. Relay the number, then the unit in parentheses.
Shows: 3900 (rpm)
